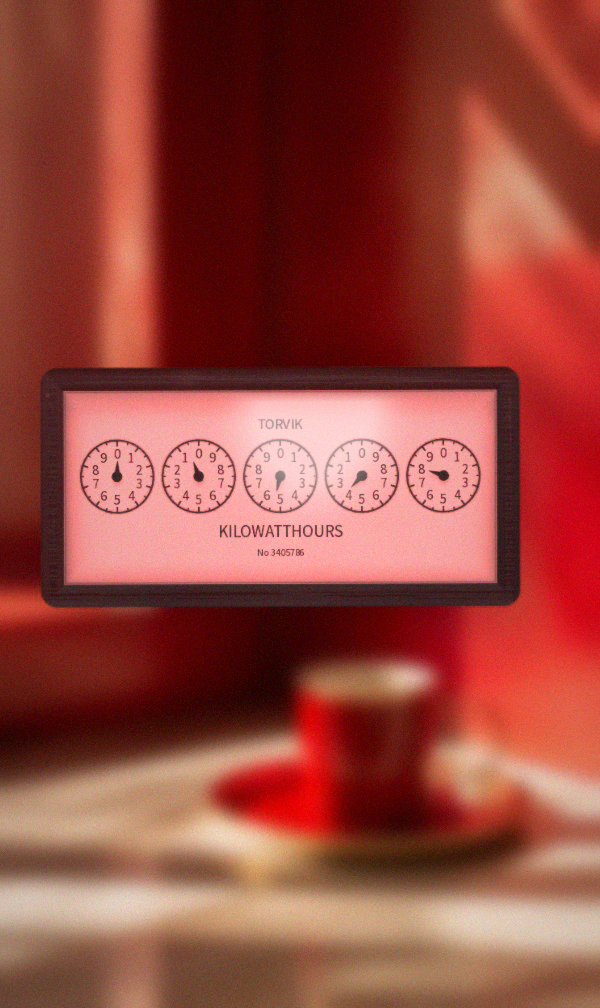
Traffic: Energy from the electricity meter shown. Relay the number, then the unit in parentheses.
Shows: 538 (kWh)
